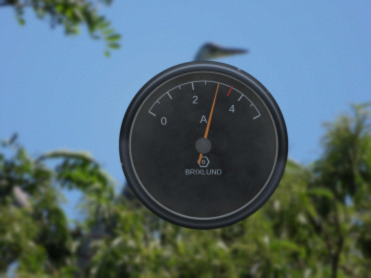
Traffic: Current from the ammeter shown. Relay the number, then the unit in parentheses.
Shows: 3 (A)
